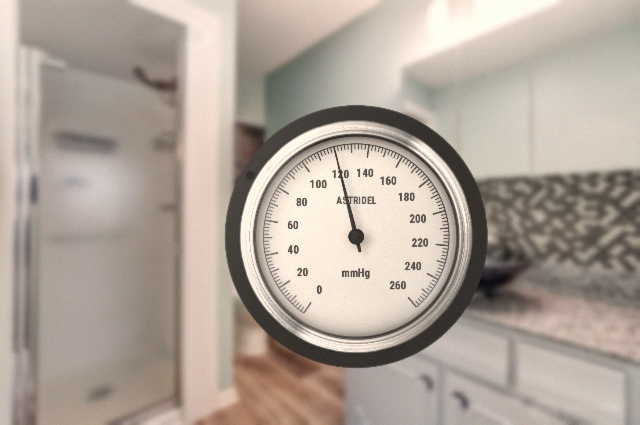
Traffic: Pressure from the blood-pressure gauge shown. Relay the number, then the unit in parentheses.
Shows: 120 (mmHg)
